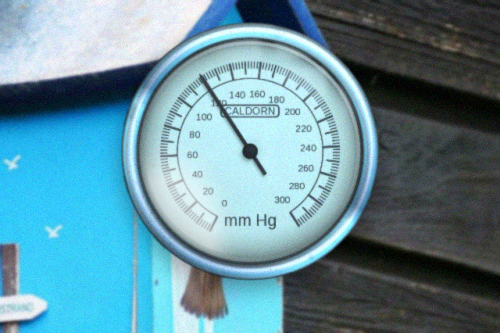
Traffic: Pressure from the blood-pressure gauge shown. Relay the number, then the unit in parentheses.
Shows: 120 (mmHg)
